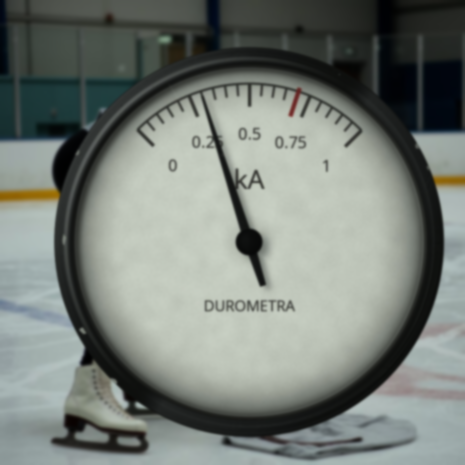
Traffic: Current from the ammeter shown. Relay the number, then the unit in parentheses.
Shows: 0.3 (kA)
